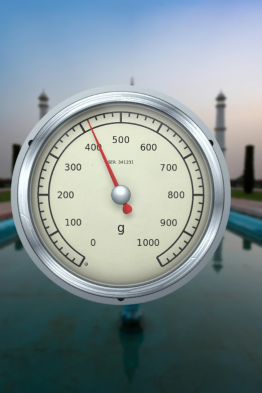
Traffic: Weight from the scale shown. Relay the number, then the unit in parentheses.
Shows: 420 (g)
